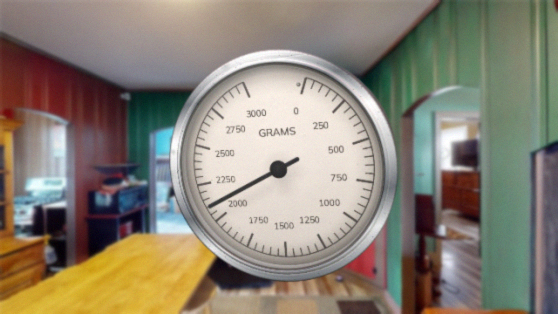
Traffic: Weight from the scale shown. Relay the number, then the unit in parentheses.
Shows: 2100 (g)
